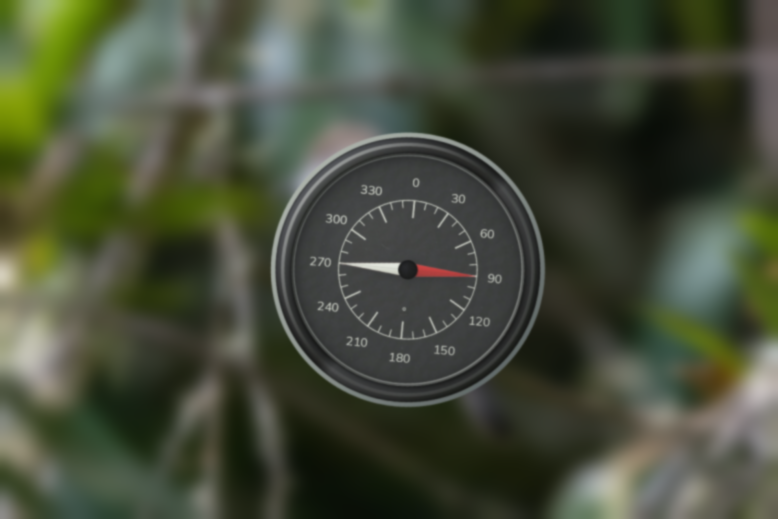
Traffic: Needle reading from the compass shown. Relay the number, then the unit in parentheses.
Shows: 90 (°)
